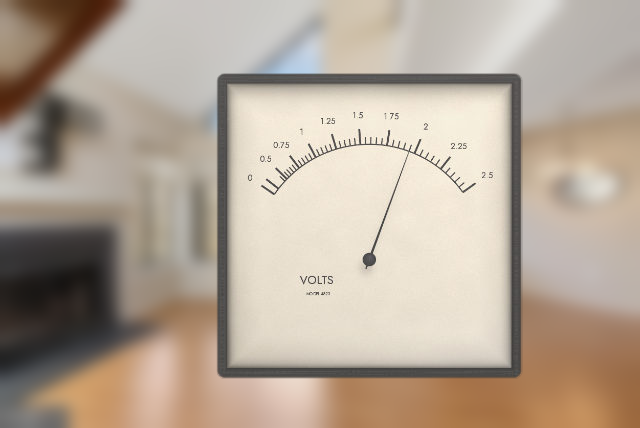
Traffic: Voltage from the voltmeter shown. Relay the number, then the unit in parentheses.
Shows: 1.95 (V)
